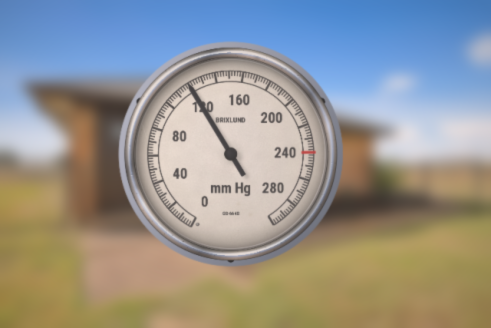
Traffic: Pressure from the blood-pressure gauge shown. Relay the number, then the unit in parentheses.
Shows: 120 (mmHg)
